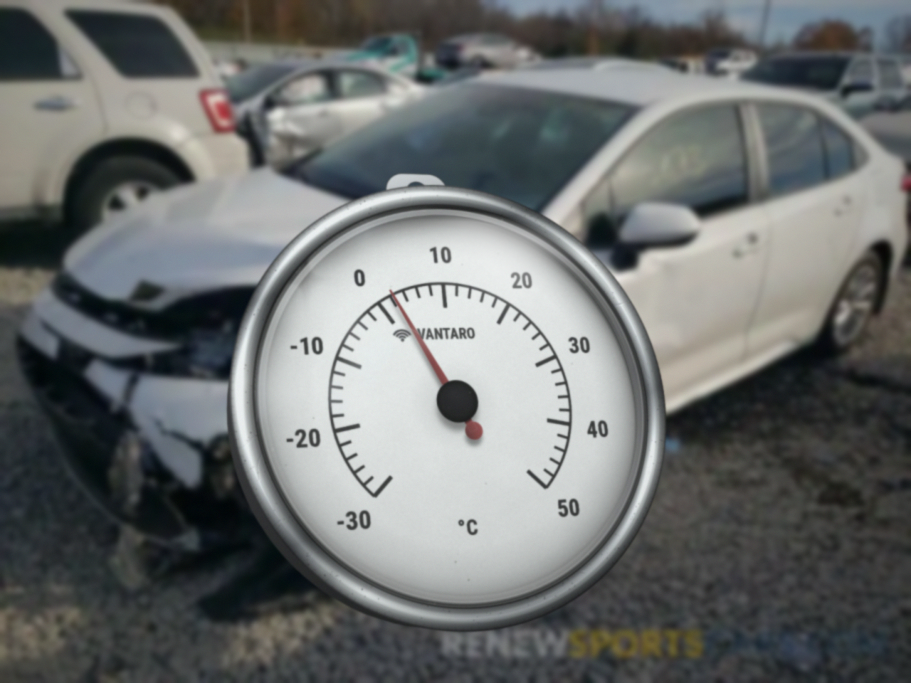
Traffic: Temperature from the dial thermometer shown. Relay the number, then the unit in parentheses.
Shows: 2 (°C)
